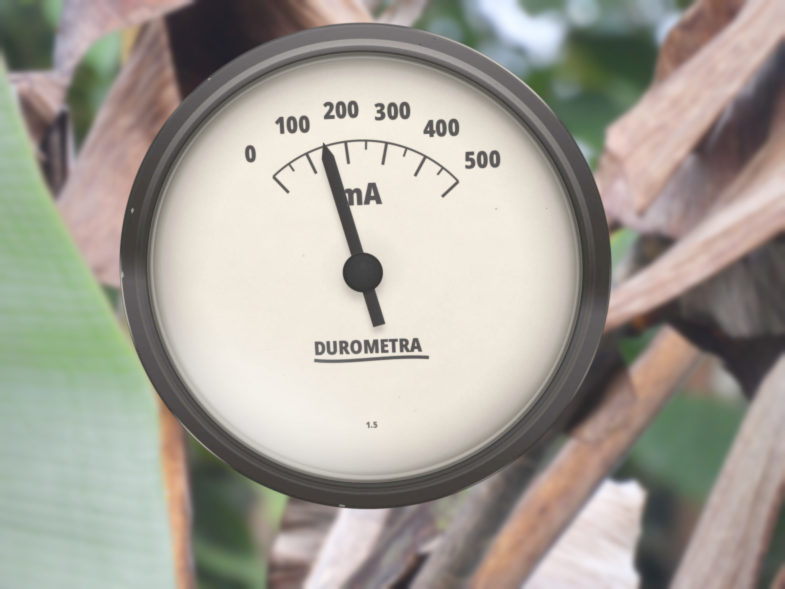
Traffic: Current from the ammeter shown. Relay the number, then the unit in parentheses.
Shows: 150 (mA)
